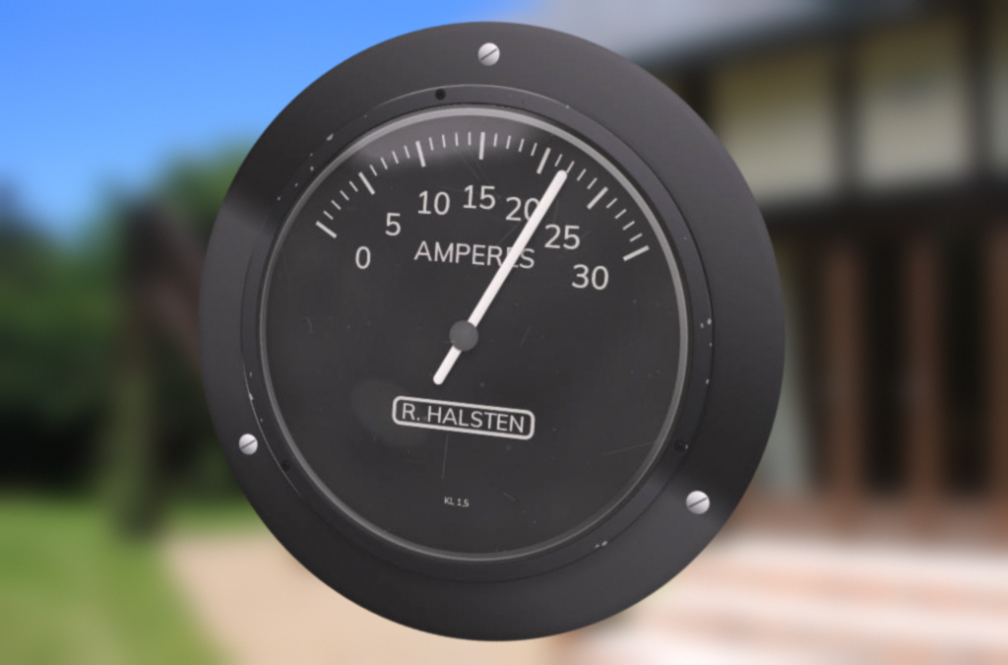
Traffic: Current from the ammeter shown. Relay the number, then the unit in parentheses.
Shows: 22 (A)
